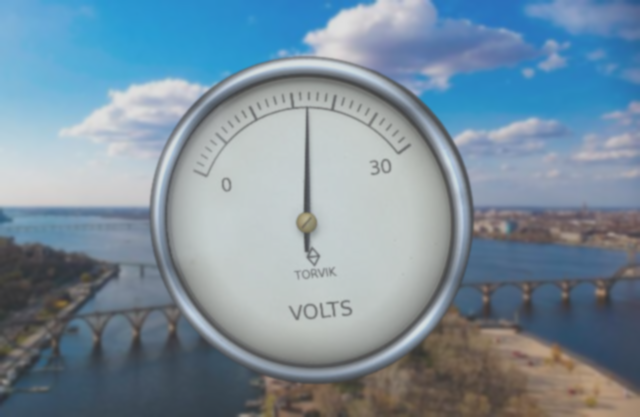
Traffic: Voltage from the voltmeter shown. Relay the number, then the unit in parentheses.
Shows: 17 (V)
